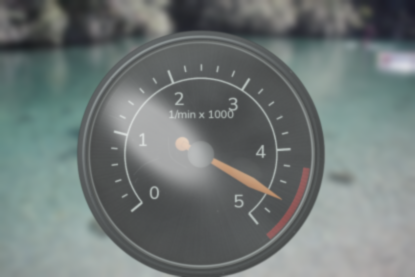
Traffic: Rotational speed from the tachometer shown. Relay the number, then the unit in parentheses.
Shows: 4600 (rpm)
